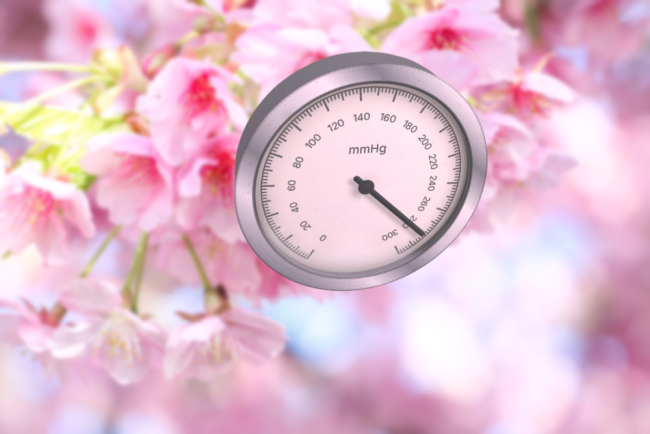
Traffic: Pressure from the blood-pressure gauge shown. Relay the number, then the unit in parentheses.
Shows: 280 (mmHg)
